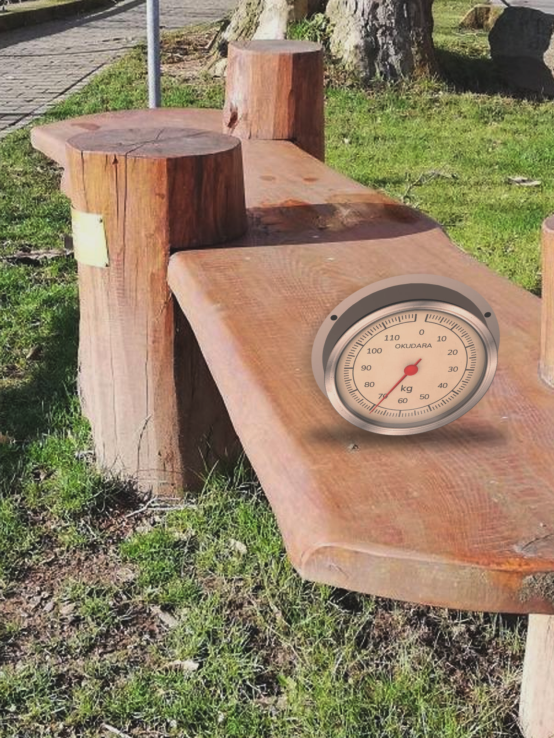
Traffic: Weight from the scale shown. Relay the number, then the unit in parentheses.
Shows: 70 (kg)
